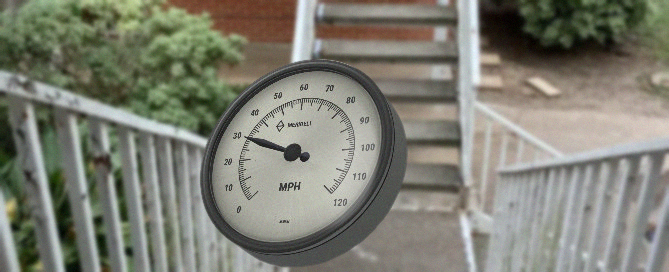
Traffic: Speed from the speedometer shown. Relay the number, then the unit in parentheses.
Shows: 30 (mph)
